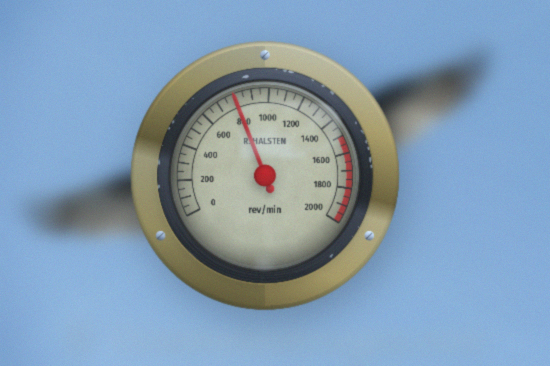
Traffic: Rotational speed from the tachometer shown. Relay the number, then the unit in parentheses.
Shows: 800 (rpm)
